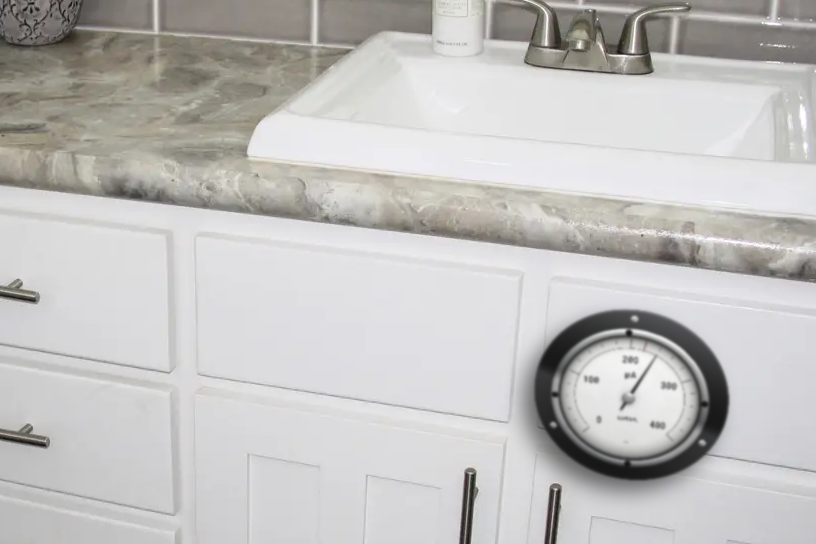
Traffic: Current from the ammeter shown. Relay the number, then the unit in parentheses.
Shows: 240 (µA)
